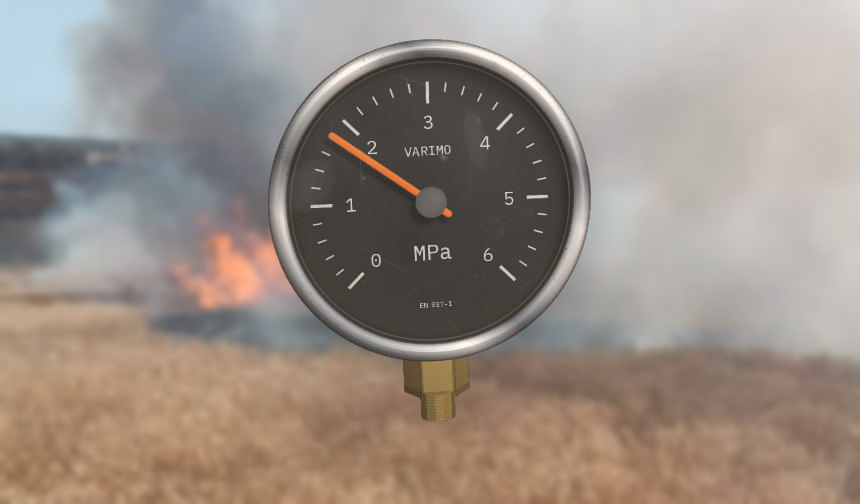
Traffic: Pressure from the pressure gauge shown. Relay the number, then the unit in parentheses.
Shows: 1.8 (MPa)
